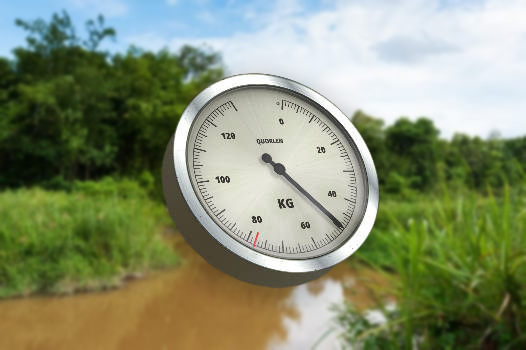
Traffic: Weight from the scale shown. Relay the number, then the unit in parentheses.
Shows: 50 (kg)
